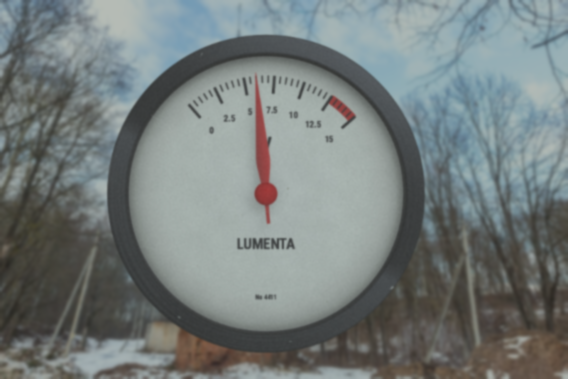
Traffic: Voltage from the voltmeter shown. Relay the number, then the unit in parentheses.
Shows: 6 (V)
